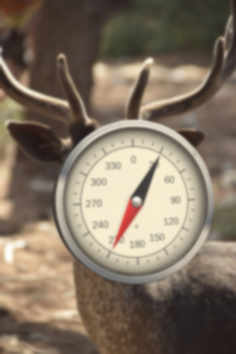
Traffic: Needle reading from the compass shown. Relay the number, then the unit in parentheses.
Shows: 210 (°)
